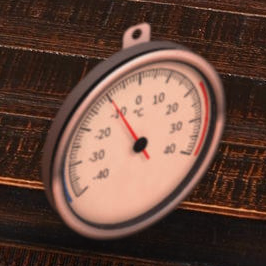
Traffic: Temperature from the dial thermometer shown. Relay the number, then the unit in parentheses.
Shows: -10 (°C)
